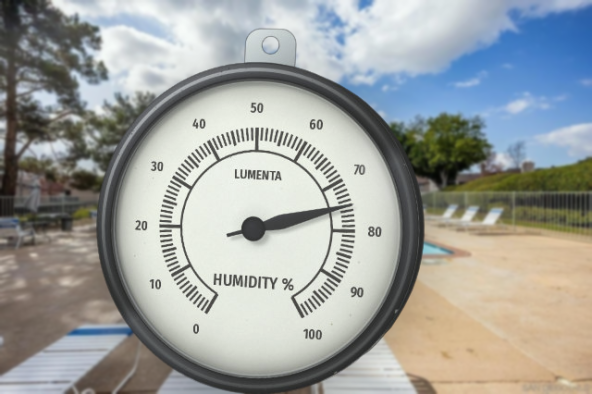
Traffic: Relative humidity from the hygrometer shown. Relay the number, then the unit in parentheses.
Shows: 75 (%)
